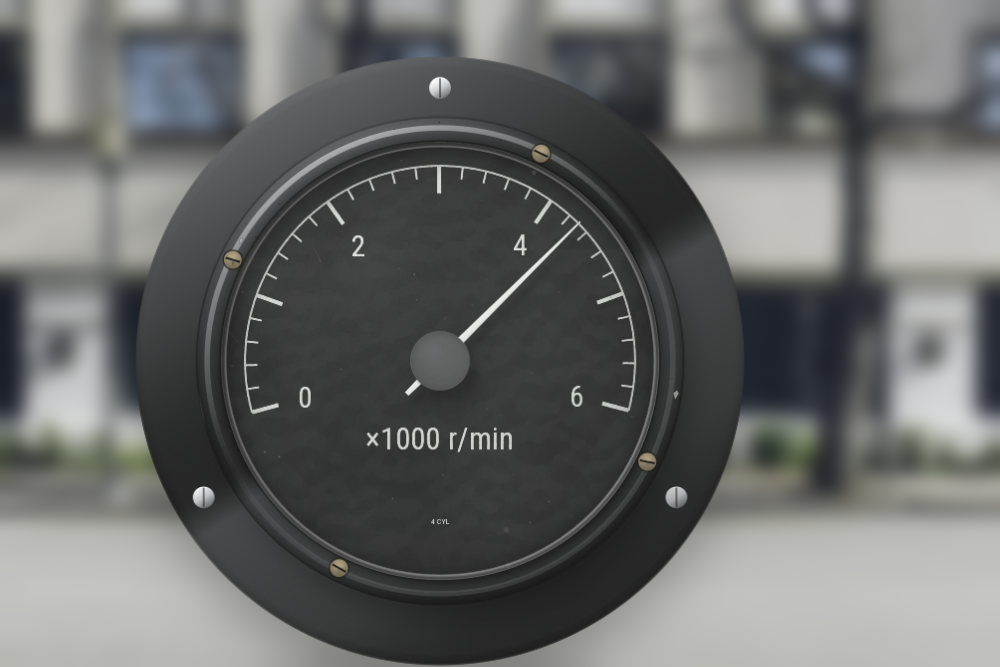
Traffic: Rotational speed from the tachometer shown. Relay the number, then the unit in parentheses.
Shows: 4300 (rpm)
